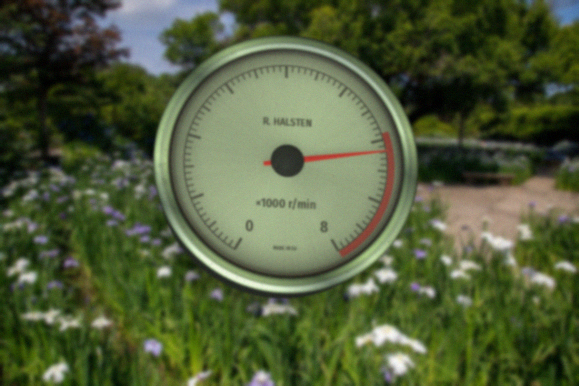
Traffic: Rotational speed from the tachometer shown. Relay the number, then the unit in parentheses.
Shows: 6200 (rpm)
